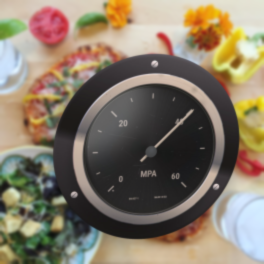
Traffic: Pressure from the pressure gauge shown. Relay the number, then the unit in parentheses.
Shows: 40 (MPa)
